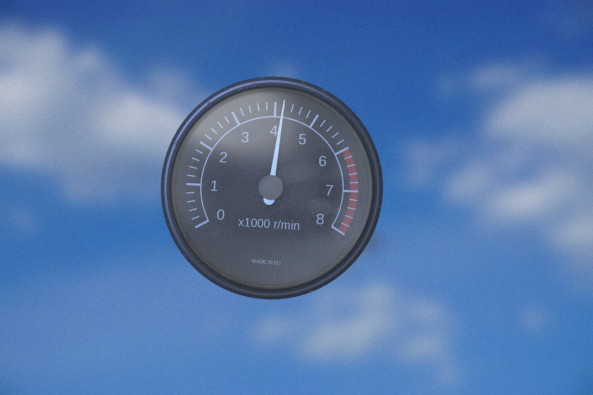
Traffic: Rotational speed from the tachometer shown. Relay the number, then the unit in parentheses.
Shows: 4200 (rpm)
